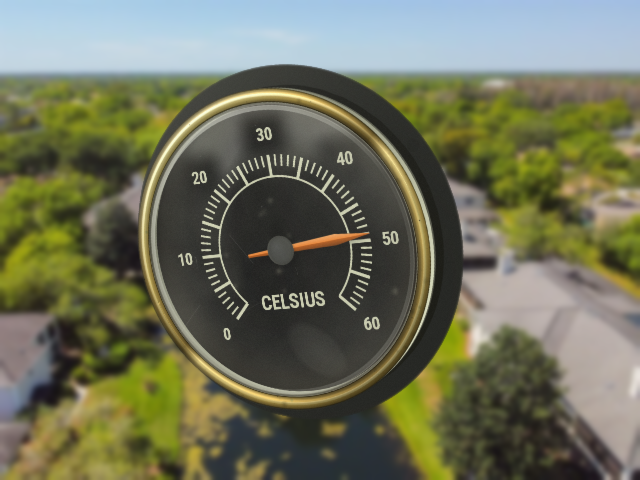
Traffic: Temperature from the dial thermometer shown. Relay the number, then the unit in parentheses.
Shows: 49 (°C)
